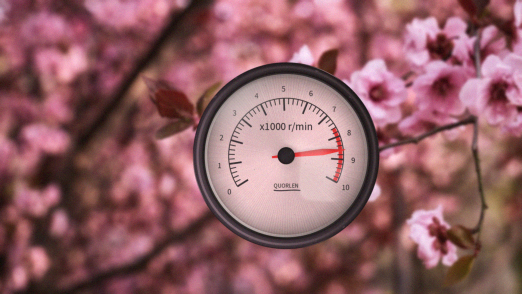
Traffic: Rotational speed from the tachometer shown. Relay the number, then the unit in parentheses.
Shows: 8600 (rpm)
